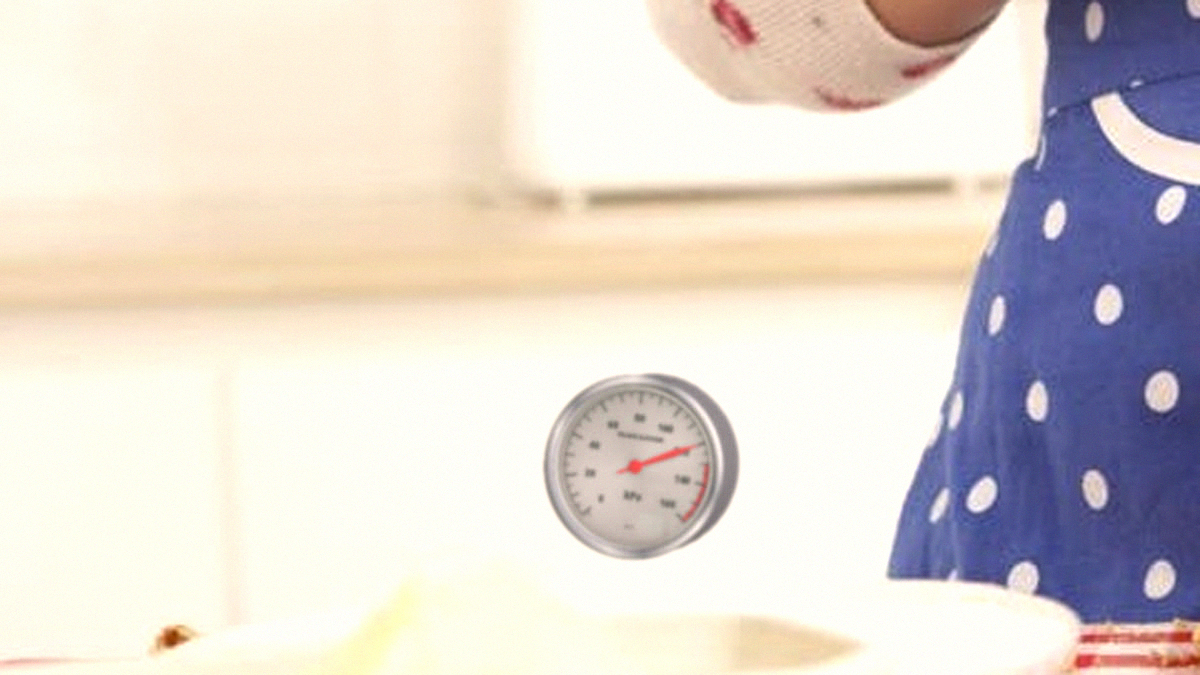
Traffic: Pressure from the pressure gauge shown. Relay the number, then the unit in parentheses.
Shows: 120 (kPa)
